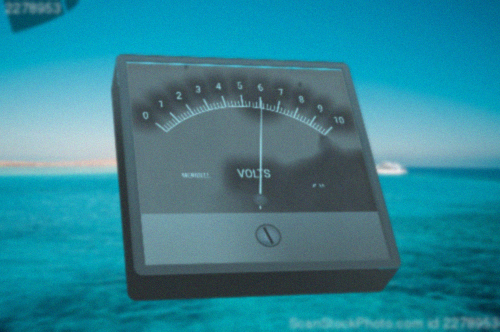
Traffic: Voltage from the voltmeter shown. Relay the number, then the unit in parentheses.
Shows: 6 (V)
